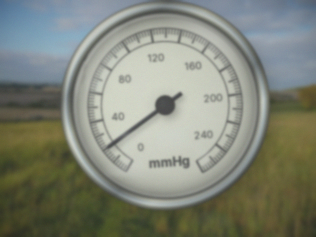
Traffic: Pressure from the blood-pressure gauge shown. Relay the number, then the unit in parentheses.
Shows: 20 (mmHg)
